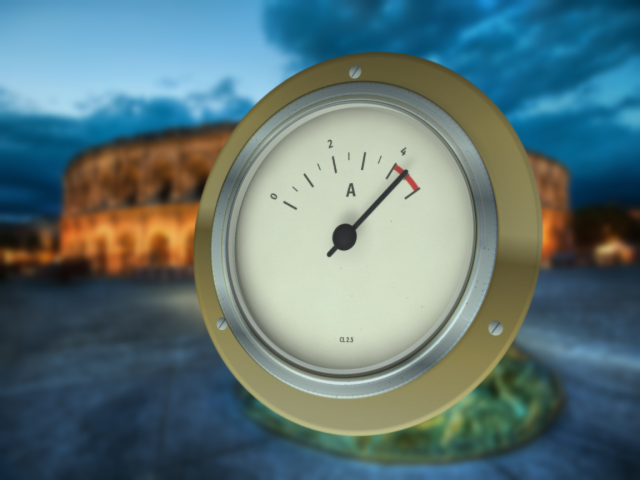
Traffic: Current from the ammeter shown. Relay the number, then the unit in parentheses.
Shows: 4.5 (A)
